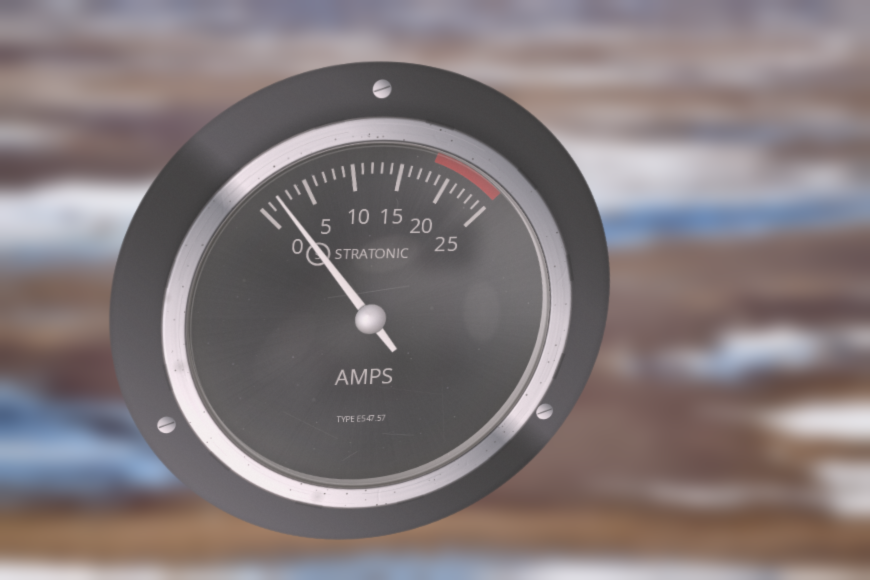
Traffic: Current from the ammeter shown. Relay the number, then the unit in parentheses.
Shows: 2 (A)
